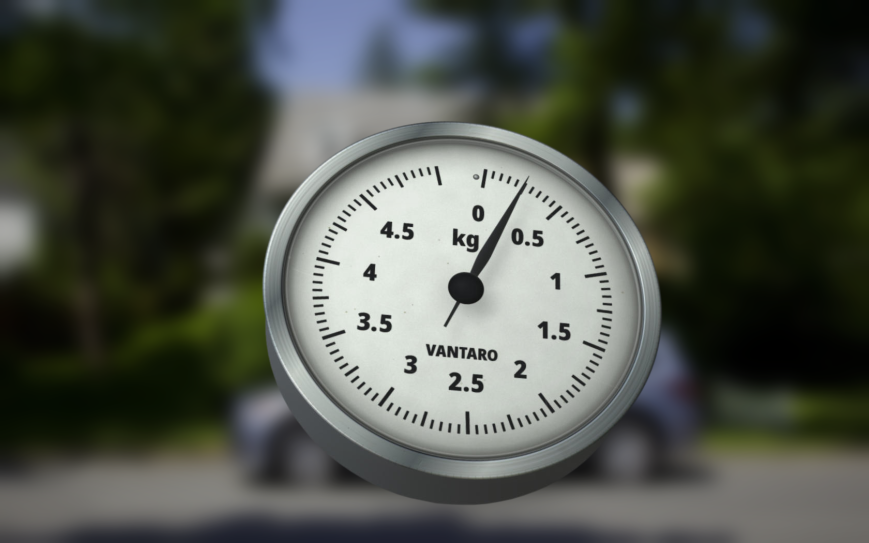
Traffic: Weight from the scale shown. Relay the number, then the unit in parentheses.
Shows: 0.25 (kg)
